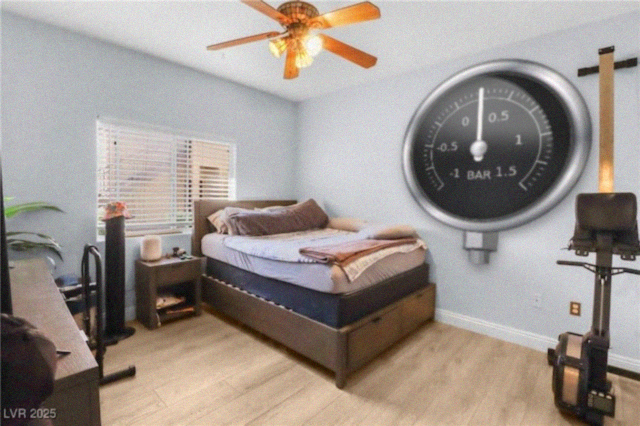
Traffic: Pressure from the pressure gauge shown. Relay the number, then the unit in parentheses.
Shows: 0.25 (bar)
